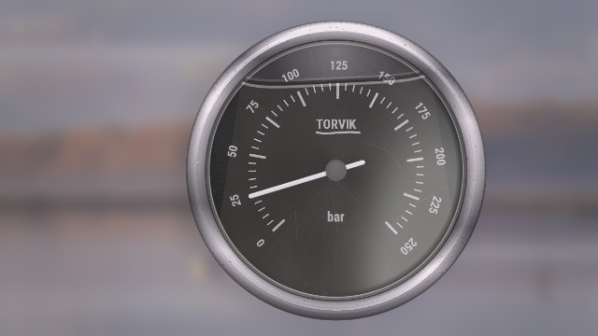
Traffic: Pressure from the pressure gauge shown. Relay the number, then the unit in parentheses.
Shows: 25 (bar)
